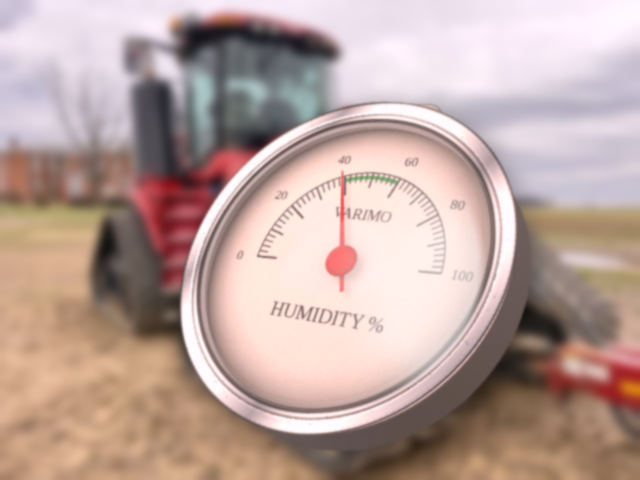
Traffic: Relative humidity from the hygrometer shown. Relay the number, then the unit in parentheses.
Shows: 40 (%)
